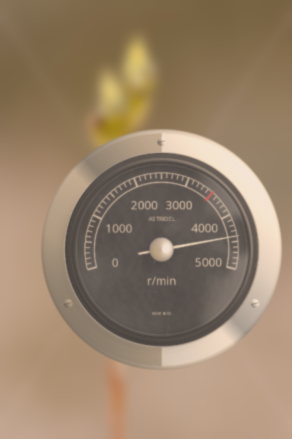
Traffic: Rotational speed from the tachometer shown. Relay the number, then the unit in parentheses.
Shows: 4400 (rpm)
